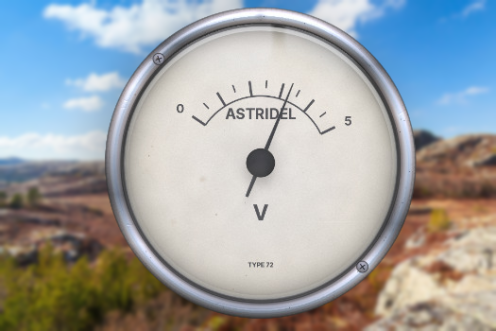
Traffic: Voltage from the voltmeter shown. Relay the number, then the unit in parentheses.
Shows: 3.25 (V)
